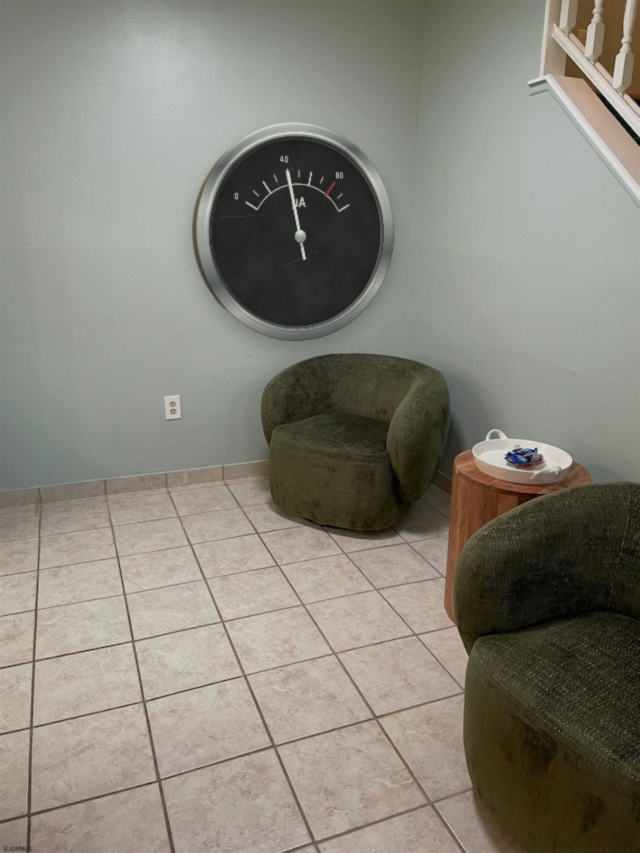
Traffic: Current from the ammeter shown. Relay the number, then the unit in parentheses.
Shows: 40 (µA)
